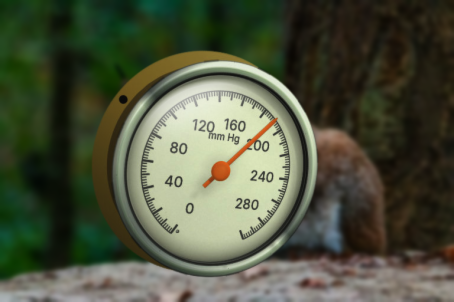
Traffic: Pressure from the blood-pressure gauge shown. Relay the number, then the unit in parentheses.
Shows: 190 (mmHg)
